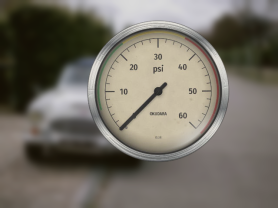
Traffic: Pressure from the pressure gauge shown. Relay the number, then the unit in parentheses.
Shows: 0 (psi)
